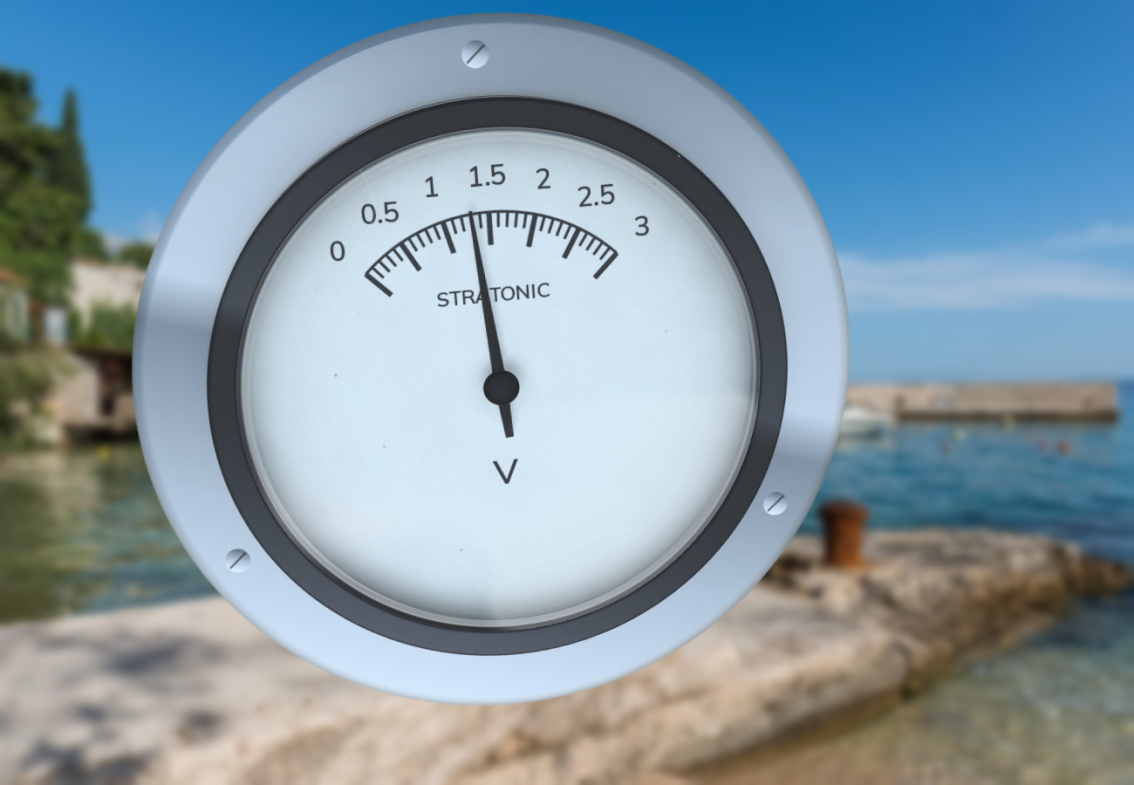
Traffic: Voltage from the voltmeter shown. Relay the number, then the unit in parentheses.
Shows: 1.3 (V)
